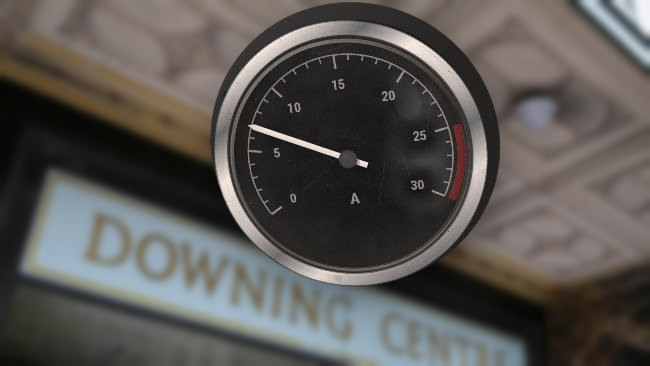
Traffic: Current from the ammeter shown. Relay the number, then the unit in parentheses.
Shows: 7 (A)
